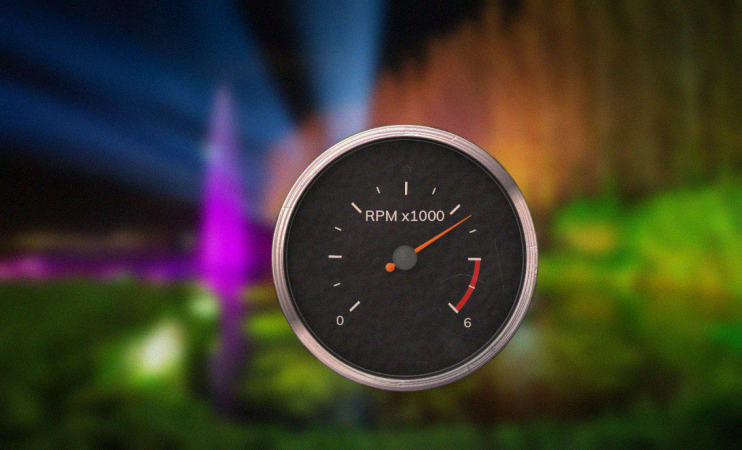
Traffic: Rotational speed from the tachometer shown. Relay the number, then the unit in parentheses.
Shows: 4250 (rpm)
